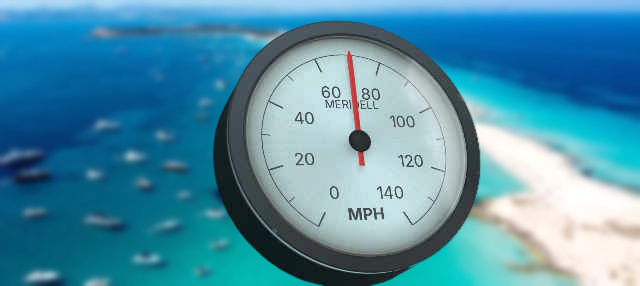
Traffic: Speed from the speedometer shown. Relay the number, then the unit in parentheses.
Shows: 70 (mph)
